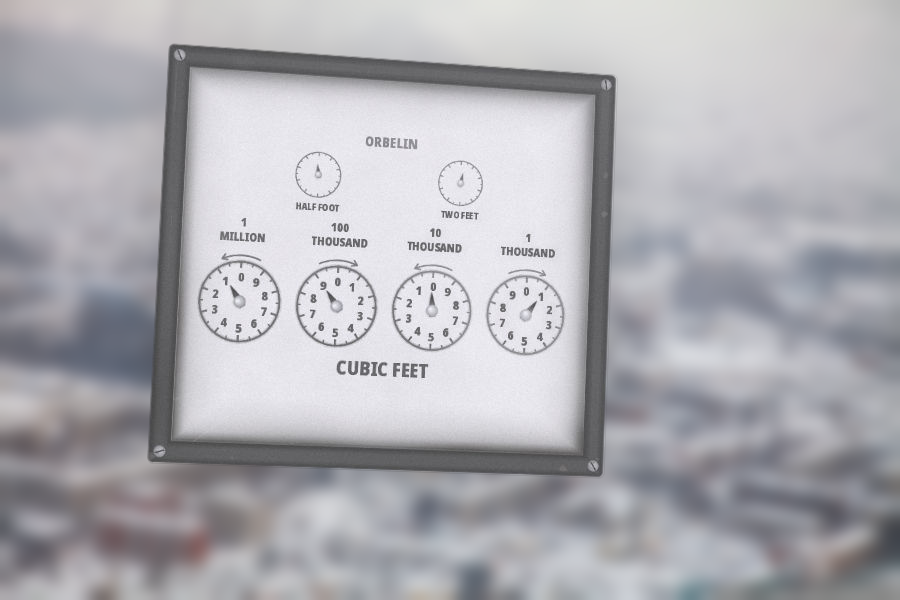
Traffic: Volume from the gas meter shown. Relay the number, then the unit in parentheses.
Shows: 90100 (ft³)
